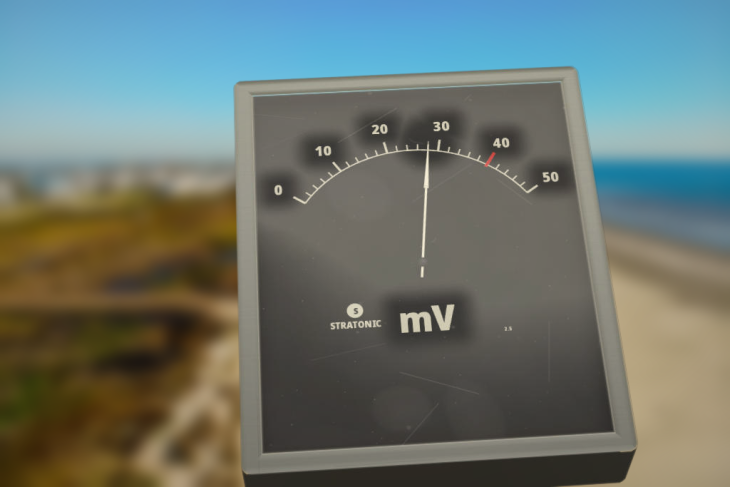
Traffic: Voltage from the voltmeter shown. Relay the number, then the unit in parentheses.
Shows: 28 (mV)
